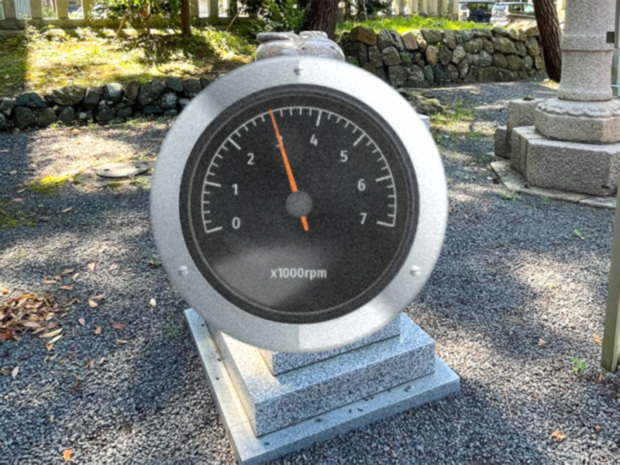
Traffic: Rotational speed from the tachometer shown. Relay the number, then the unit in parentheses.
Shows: 3000 (rpm)
